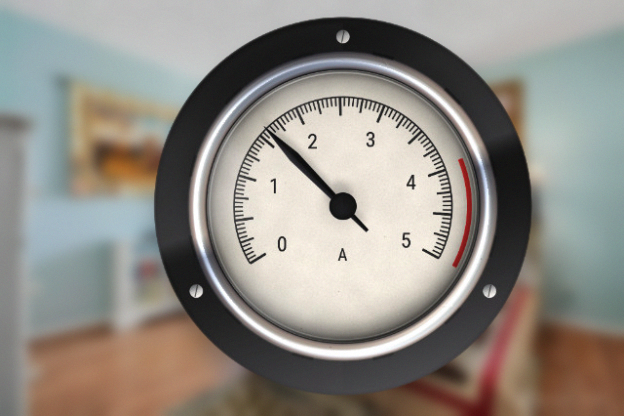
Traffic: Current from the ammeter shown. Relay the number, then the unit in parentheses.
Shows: 1.6 (A)
